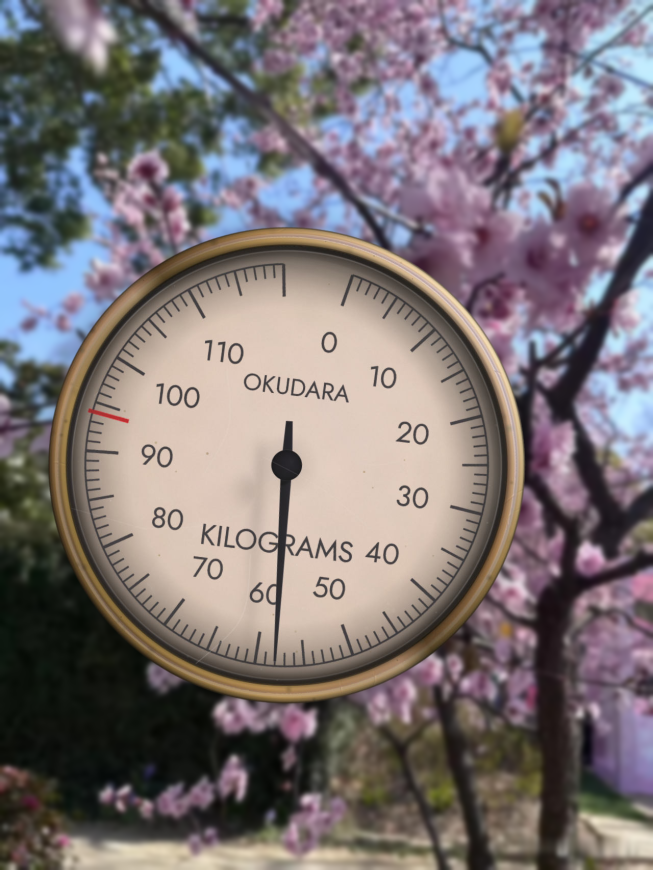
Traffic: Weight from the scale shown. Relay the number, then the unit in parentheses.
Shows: 58 (kg)
